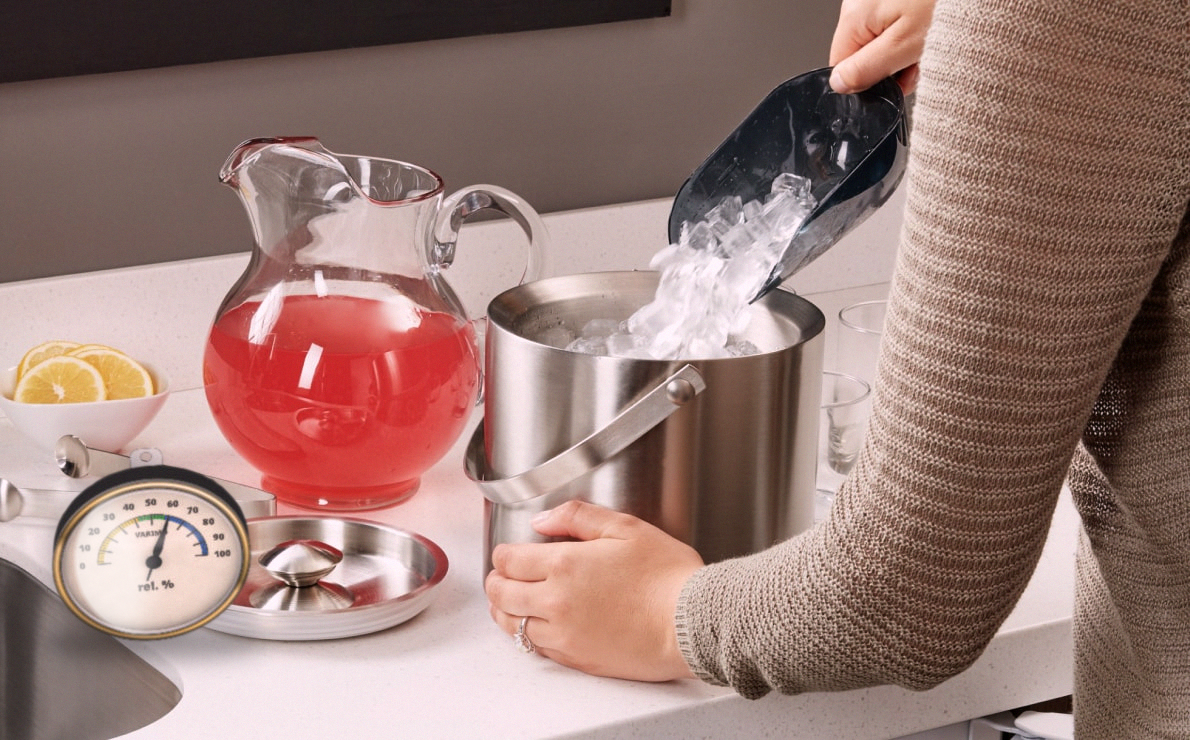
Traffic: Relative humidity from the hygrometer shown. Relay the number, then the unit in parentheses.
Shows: 60 (%)
